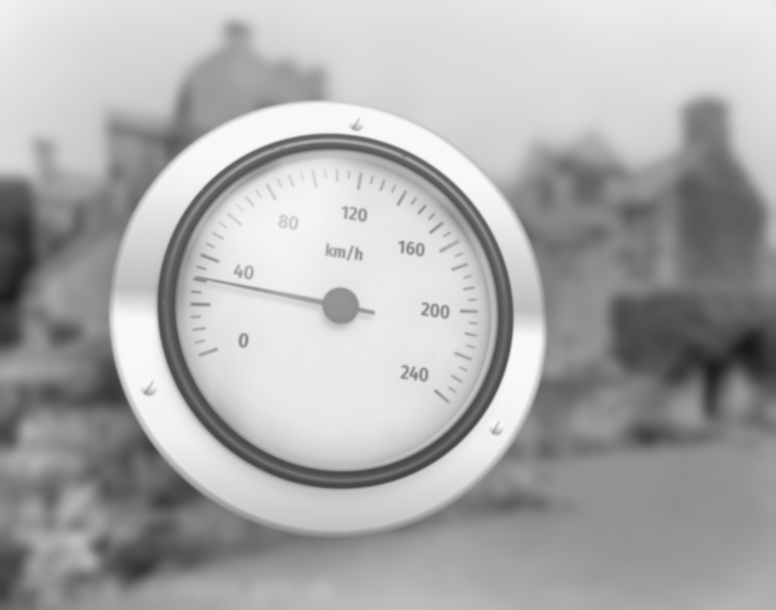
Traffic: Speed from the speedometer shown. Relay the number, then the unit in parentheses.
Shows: 30 (km/h)
